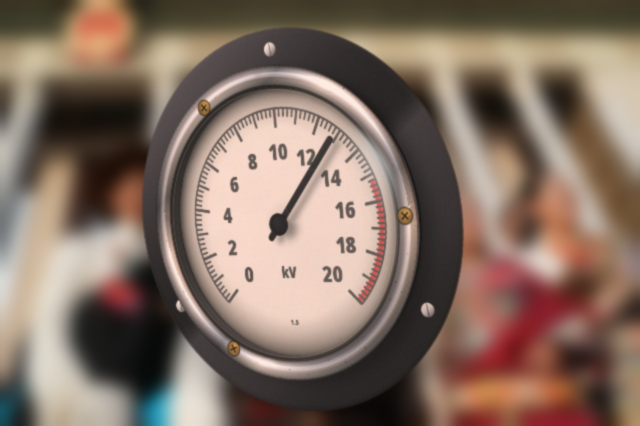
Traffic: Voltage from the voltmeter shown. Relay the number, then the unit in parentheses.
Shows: 13 (kV)
